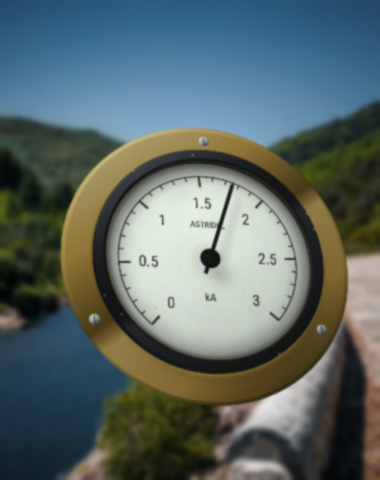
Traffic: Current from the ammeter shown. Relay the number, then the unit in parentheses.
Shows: 1.75 (kA)
